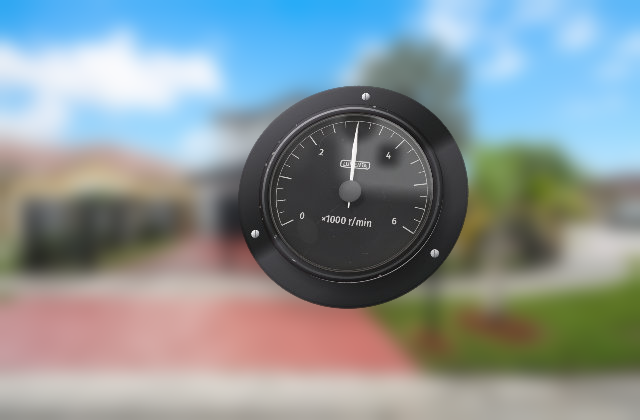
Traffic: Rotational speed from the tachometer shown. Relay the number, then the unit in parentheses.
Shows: 3000 (rpm)
